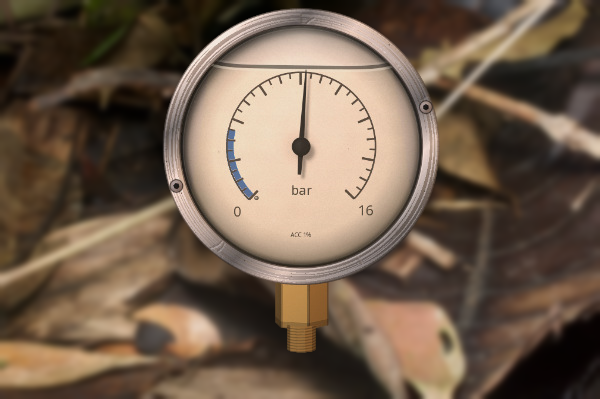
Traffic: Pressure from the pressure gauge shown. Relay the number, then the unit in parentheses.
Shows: 8.25 (bar)
